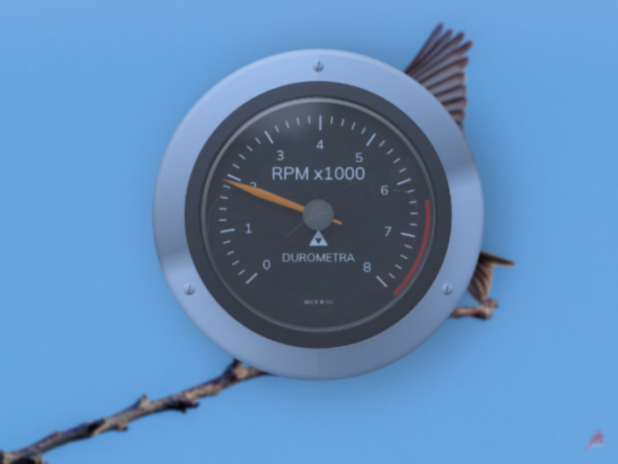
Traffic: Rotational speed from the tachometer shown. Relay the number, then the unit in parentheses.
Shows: 1900 (rpm)
